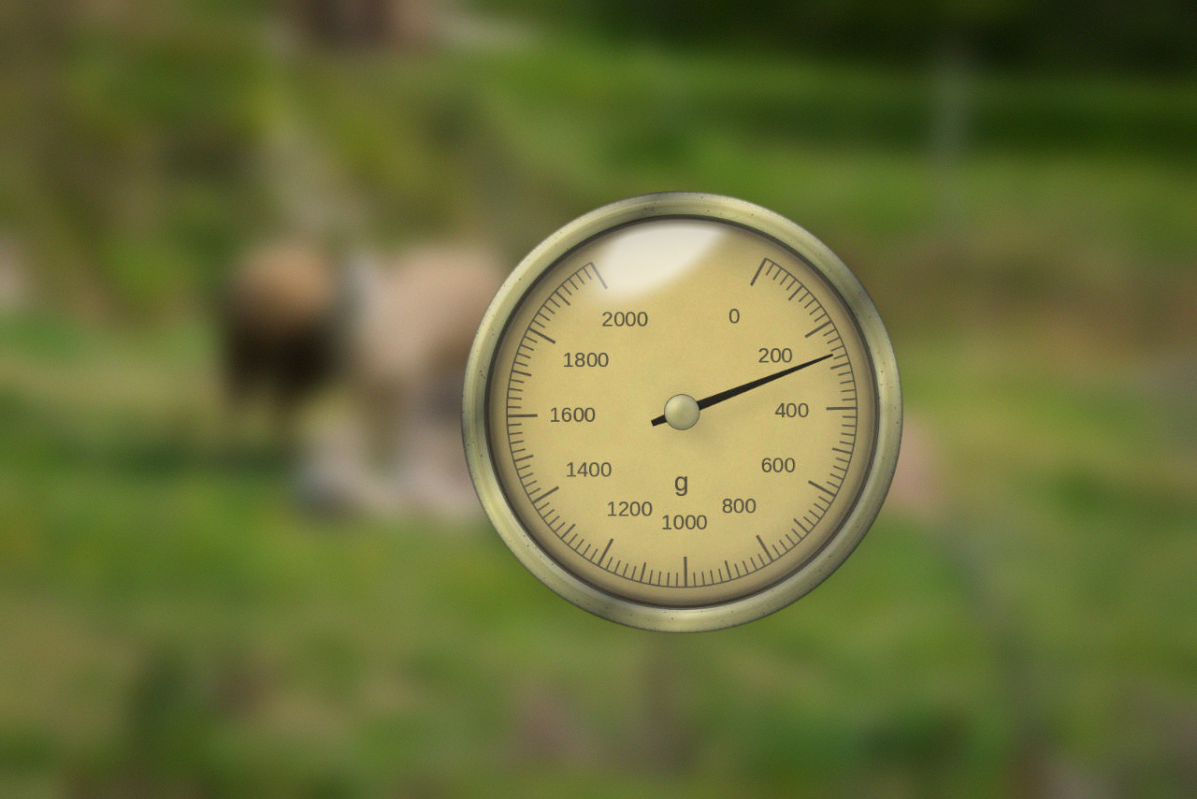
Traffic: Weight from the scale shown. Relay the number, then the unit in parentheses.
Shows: 270 (g)
